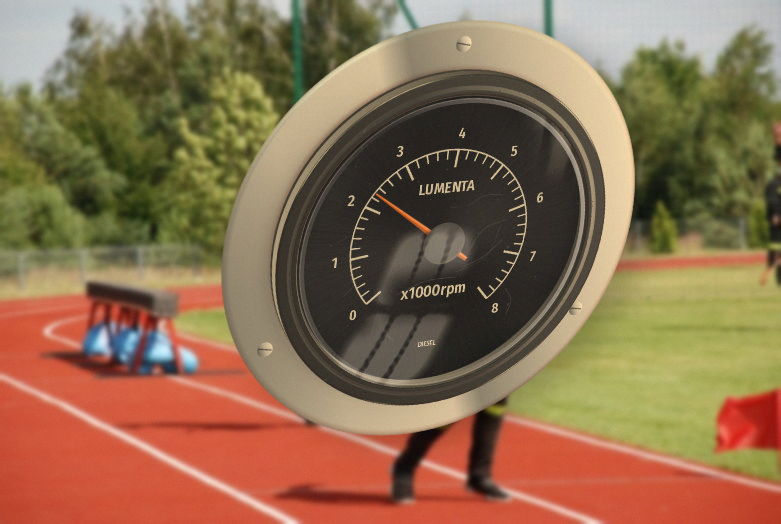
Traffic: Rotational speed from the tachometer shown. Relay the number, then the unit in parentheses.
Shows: 2300 (rpm)
